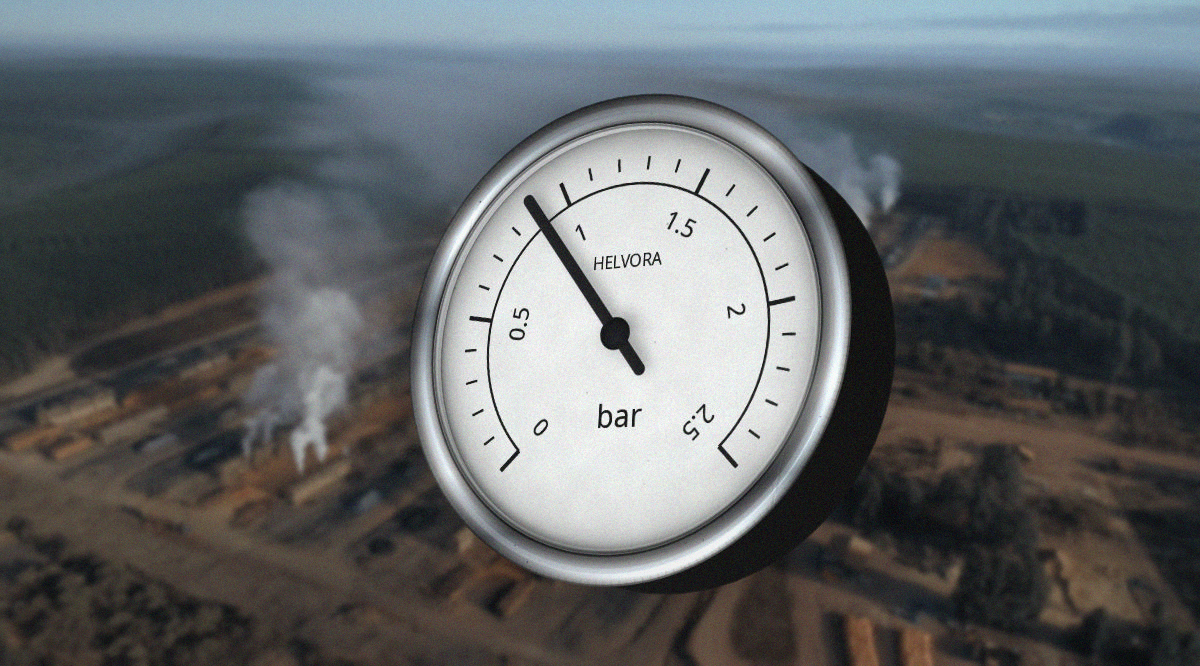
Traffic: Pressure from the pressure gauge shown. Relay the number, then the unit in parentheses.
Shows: 0.9 (bar)
